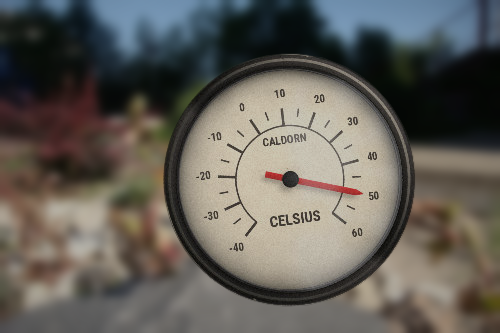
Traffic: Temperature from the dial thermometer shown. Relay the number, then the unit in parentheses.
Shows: 50 (°C)
